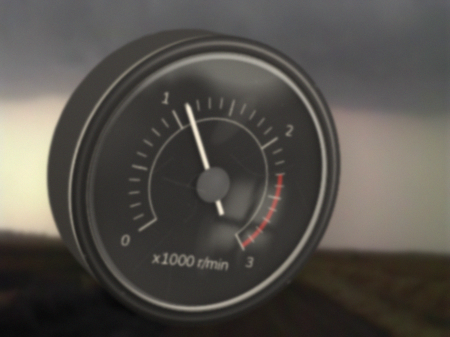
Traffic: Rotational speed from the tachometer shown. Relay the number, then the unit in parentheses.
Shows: 1100 (rpm)
